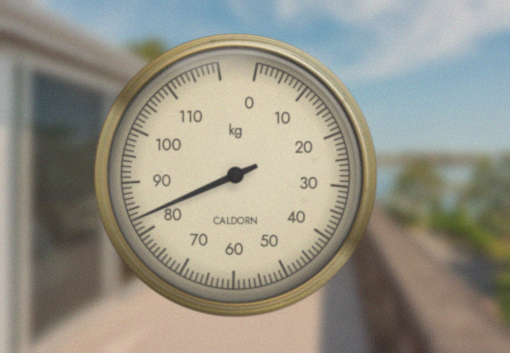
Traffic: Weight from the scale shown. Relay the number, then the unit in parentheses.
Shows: 83 (kg)
